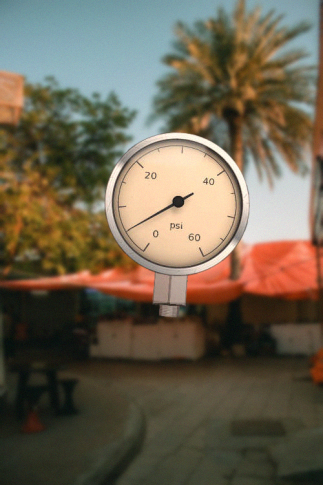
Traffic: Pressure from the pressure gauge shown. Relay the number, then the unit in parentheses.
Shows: 5 (psi)
